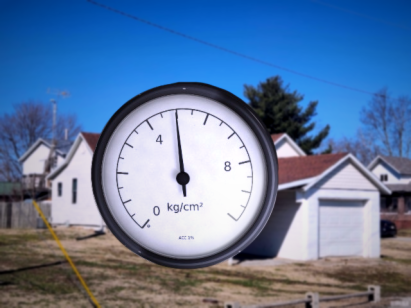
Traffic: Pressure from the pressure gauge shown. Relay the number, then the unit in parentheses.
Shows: 5 (kg/cm²)
